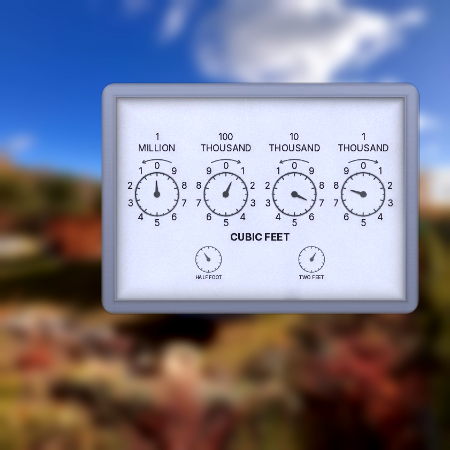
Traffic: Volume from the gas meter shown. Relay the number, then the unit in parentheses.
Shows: 6800 (ft³)
